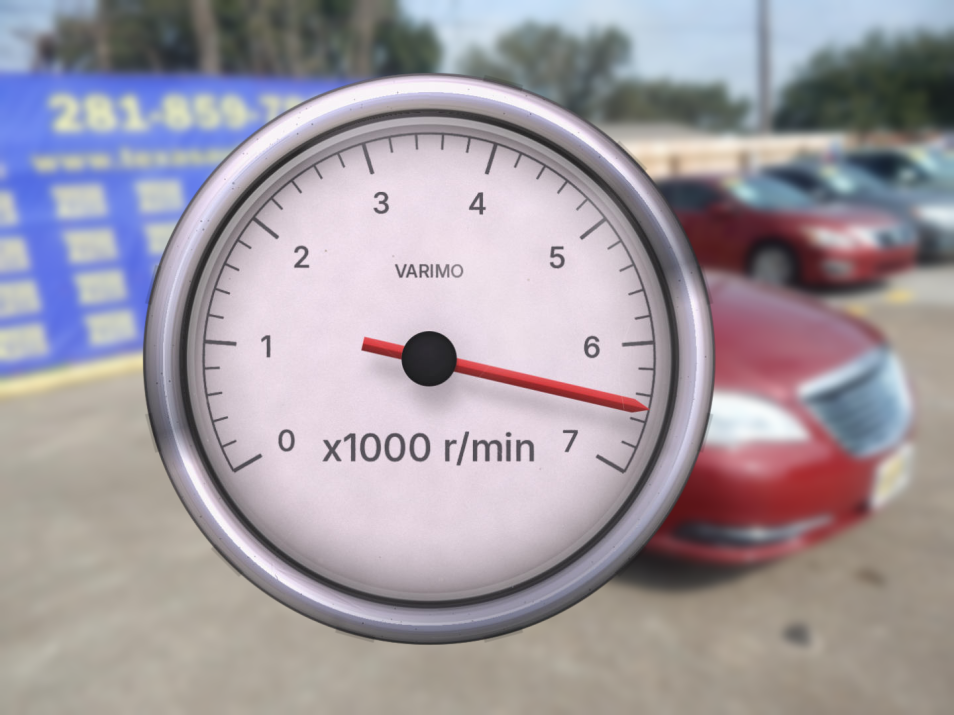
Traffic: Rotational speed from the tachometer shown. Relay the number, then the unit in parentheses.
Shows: 6500 (rpm)
